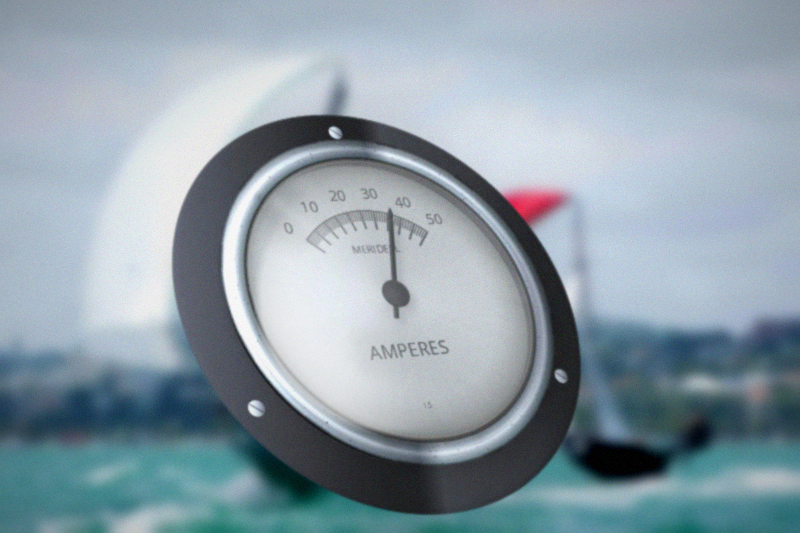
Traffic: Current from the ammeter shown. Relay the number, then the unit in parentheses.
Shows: 35 (A)
